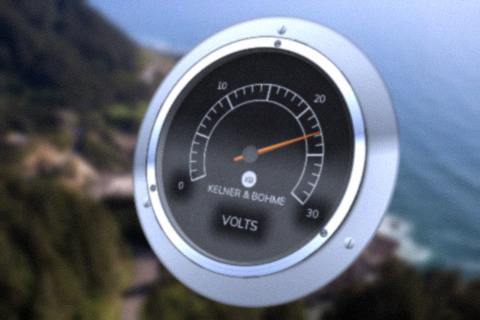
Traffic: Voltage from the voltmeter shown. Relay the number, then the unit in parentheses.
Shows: 23 (V)
